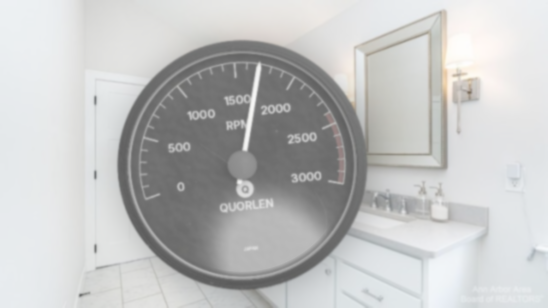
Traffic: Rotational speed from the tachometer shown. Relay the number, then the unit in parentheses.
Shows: 1700 (rpm)
